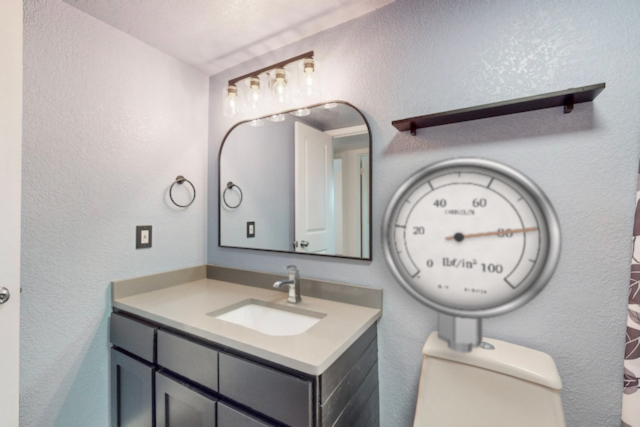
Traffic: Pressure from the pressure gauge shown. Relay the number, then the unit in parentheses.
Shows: 80 (psi)
